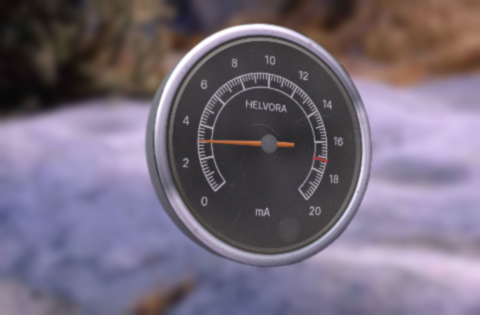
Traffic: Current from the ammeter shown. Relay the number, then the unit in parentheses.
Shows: 3 (mA)
